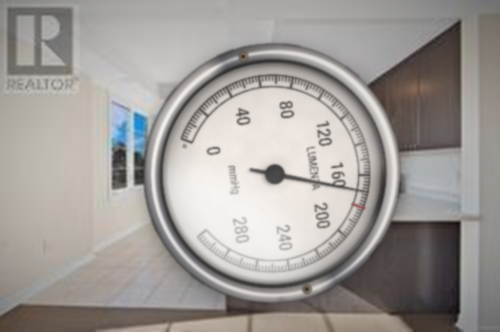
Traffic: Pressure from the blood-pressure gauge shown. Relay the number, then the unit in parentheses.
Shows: 170 (mmHg)
